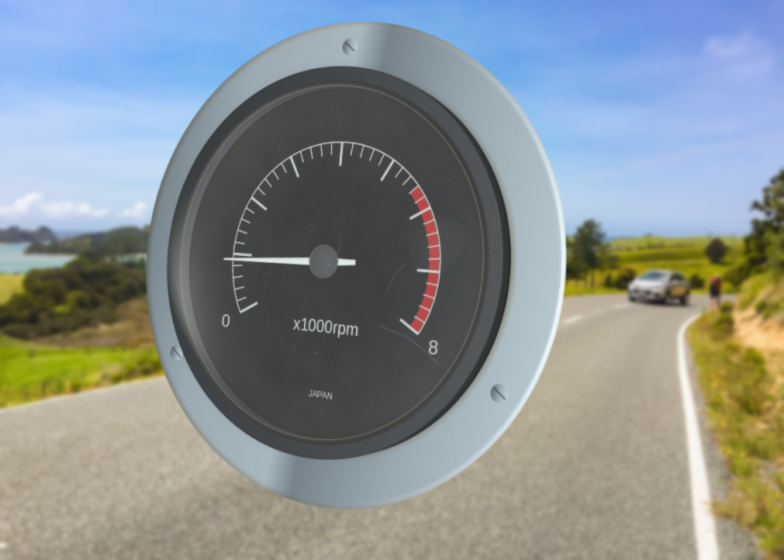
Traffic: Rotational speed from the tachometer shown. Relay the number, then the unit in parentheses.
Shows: 900 (rpm)
